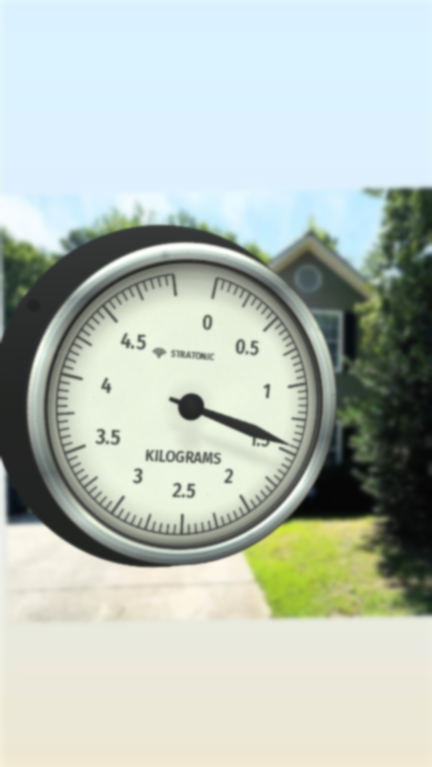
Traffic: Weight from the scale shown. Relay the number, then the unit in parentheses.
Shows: 1.45 (kg)
